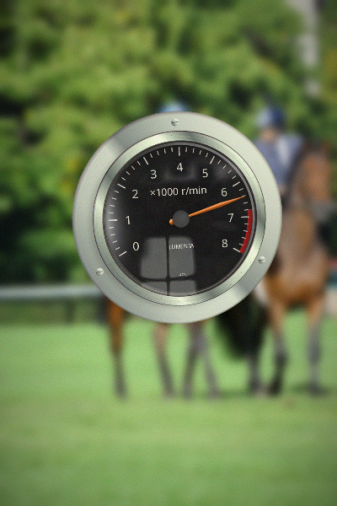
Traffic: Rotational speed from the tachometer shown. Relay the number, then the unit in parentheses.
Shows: 6400 (rpm)
